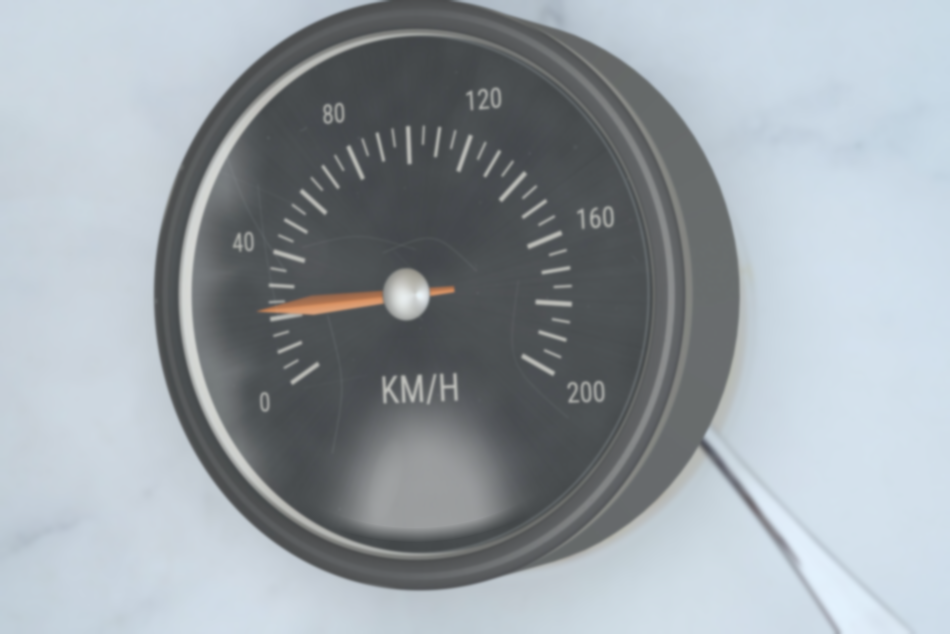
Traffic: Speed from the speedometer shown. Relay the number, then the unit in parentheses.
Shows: 22.5 (km/h)
